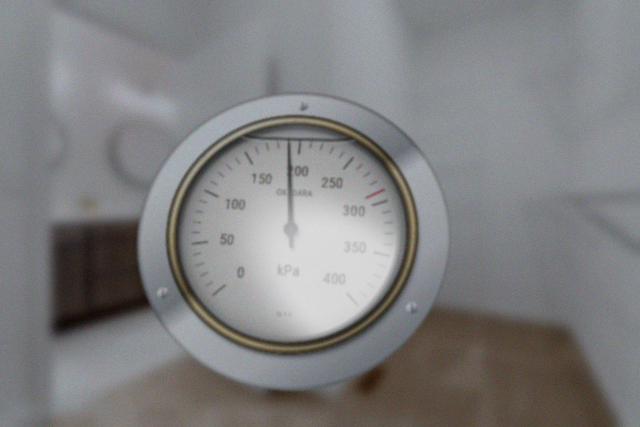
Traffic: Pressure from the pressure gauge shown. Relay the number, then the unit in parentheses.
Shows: 190 (kPa)
